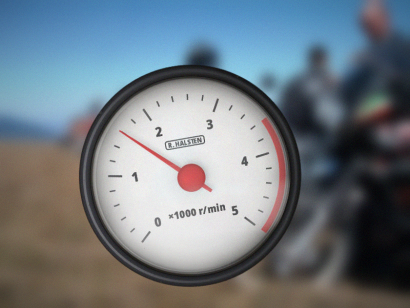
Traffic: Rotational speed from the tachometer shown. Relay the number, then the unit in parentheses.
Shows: 1600 (rpm)
